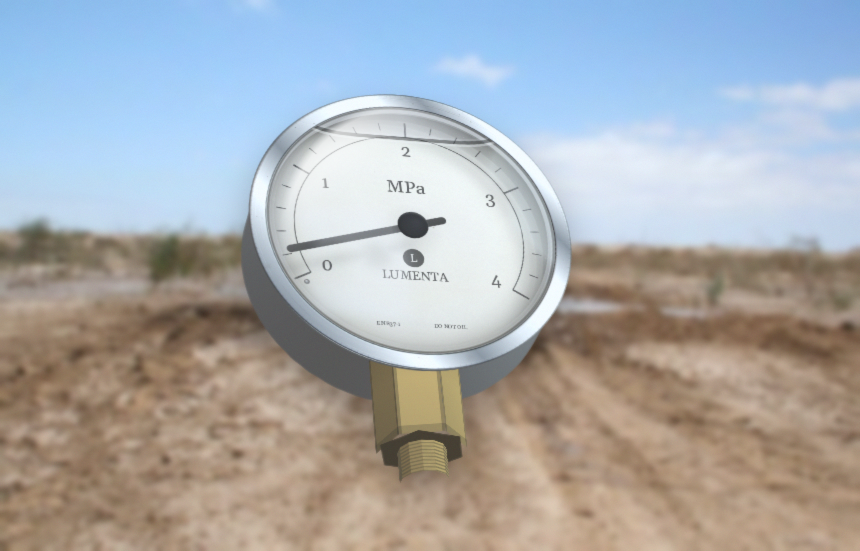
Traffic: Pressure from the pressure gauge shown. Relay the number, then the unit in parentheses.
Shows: 0.2 (MPa)
